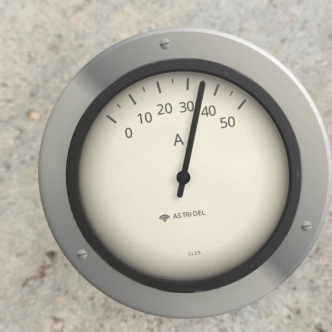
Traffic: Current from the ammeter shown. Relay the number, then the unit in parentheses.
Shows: 35 (A)
